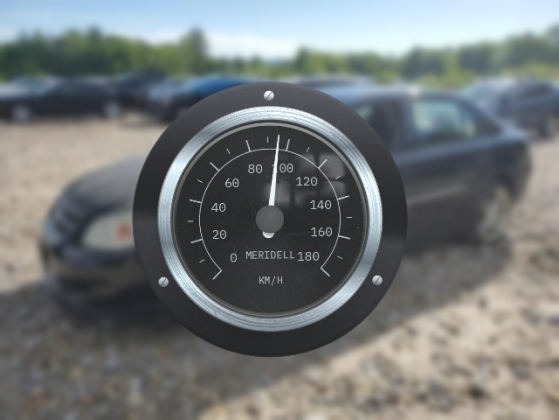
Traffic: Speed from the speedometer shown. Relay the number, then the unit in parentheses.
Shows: 95 (km/h)
